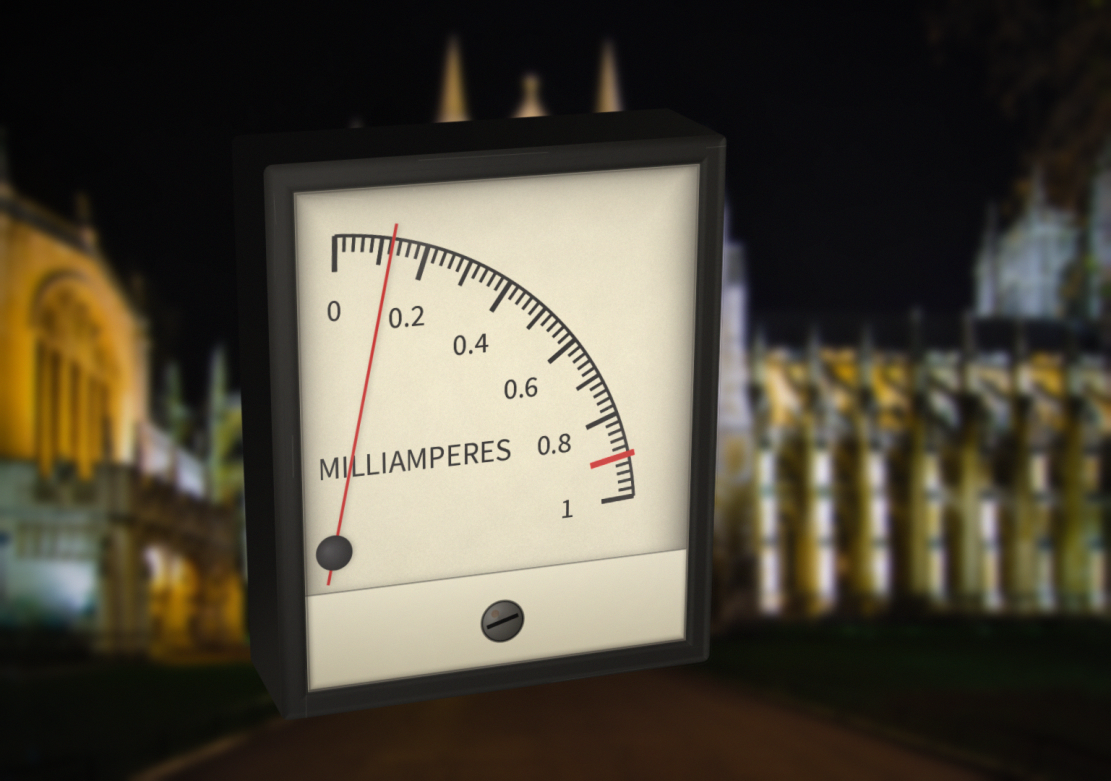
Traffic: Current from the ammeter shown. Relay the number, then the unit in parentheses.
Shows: 0.12 (mA)
